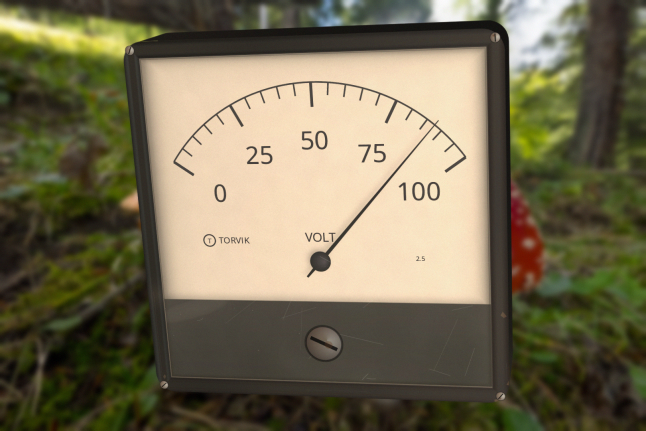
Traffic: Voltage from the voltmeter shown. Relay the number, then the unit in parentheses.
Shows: 87.5 (V)
